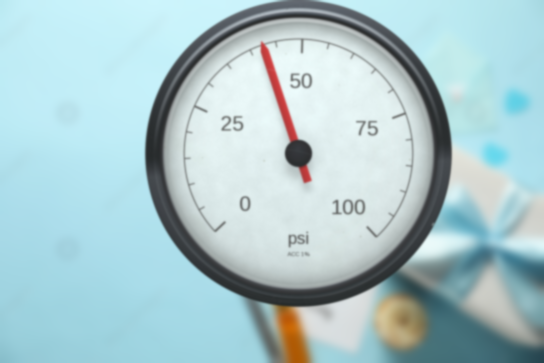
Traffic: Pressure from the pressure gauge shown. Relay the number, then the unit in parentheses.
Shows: 42.5 (psi)
